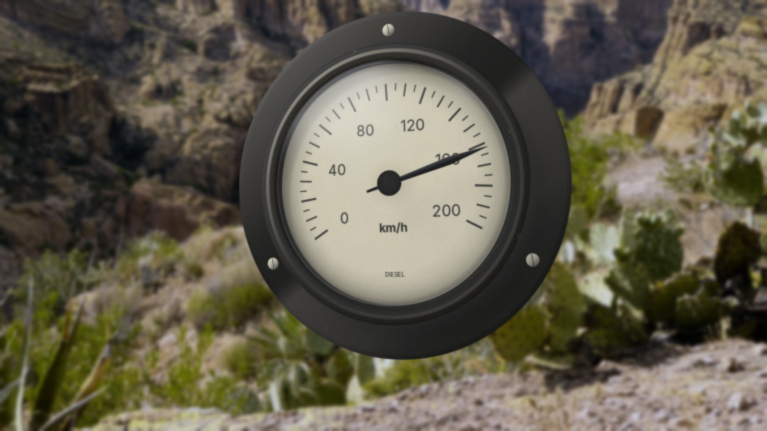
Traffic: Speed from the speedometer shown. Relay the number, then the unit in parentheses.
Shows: 162.5 (km/h)
